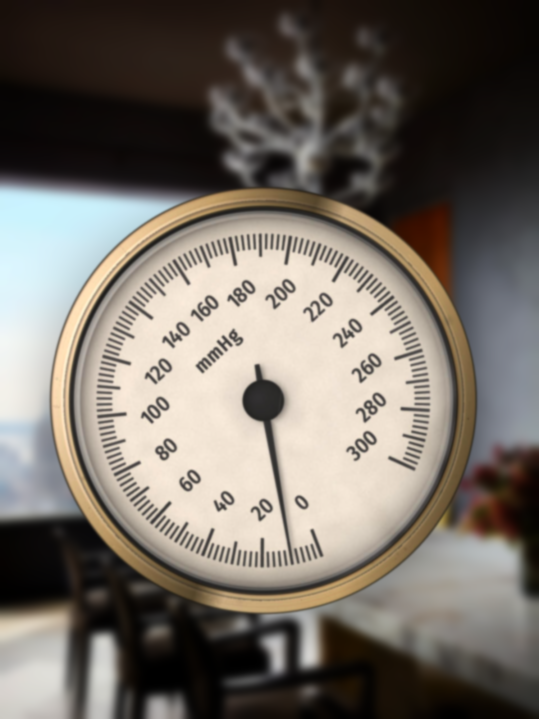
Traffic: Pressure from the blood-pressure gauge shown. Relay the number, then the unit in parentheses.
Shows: 10 (mmHg)
